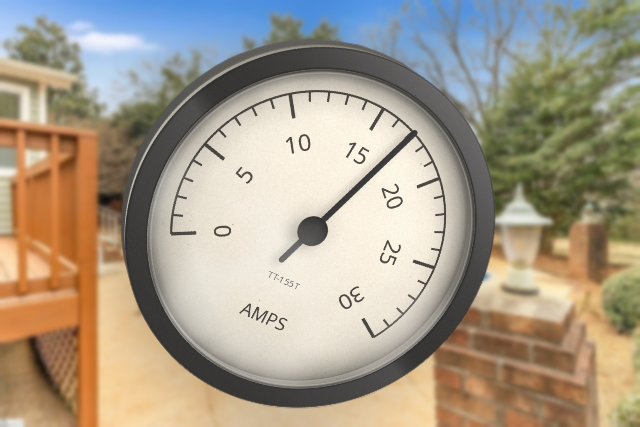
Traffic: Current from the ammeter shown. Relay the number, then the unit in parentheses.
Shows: 17 (A)
